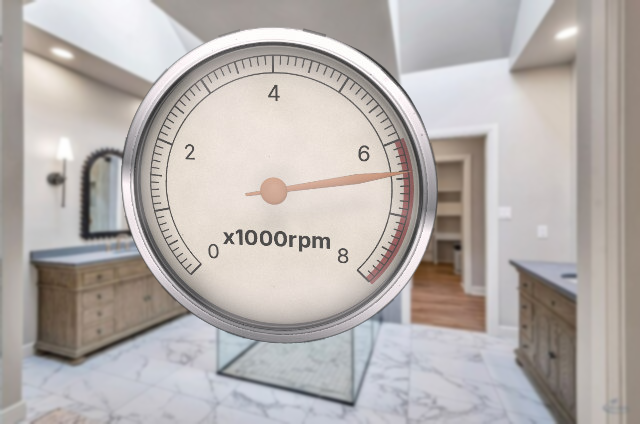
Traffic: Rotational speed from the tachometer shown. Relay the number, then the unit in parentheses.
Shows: 6400 (rpm)
